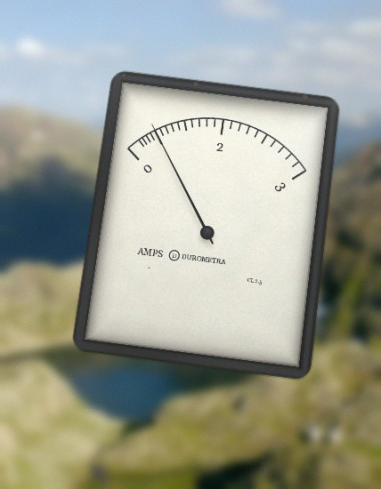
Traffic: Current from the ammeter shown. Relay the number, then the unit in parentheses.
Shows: 1 (A)
